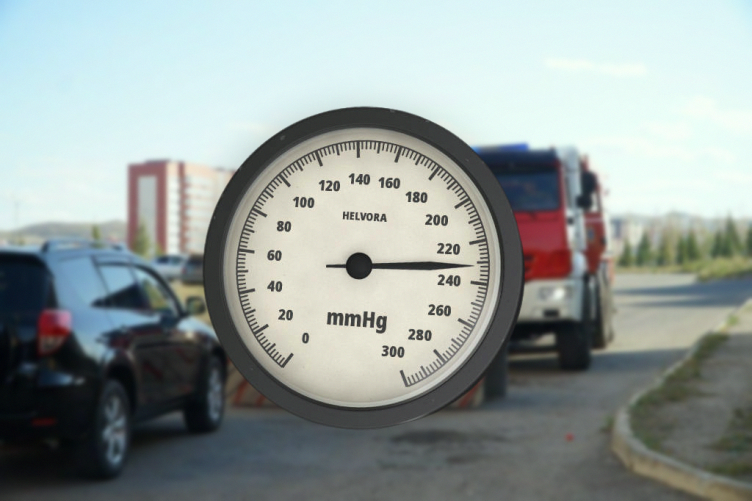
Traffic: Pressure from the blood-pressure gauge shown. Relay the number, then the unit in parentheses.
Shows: 232 (mmHg)
